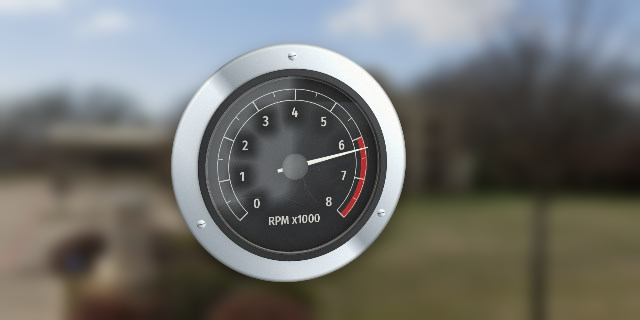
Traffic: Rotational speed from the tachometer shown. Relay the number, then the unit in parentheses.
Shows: 6250 (rpm)
